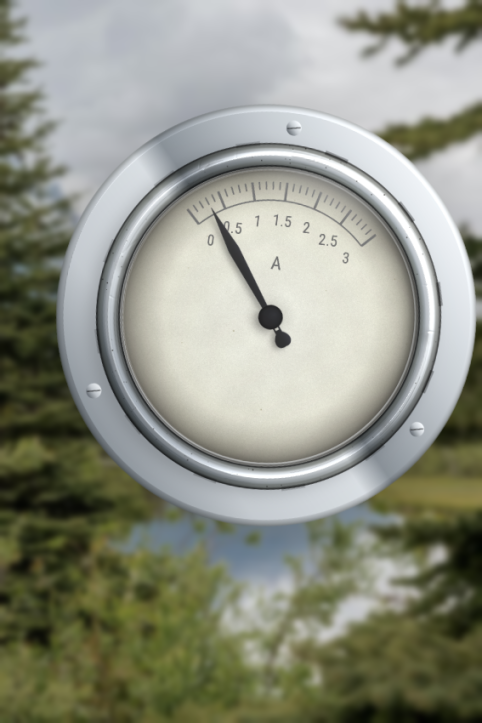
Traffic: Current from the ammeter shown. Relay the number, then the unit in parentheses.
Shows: 0.3 (A)
